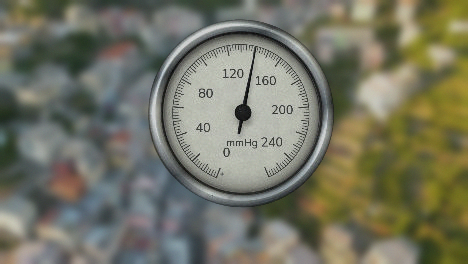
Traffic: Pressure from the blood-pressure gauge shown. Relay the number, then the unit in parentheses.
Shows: 140 (mmHg)
